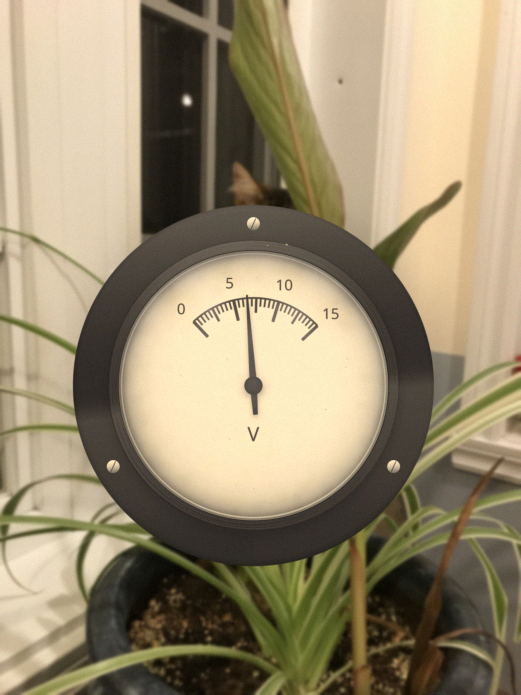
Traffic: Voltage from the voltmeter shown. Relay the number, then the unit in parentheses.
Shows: 6.5 (V)
